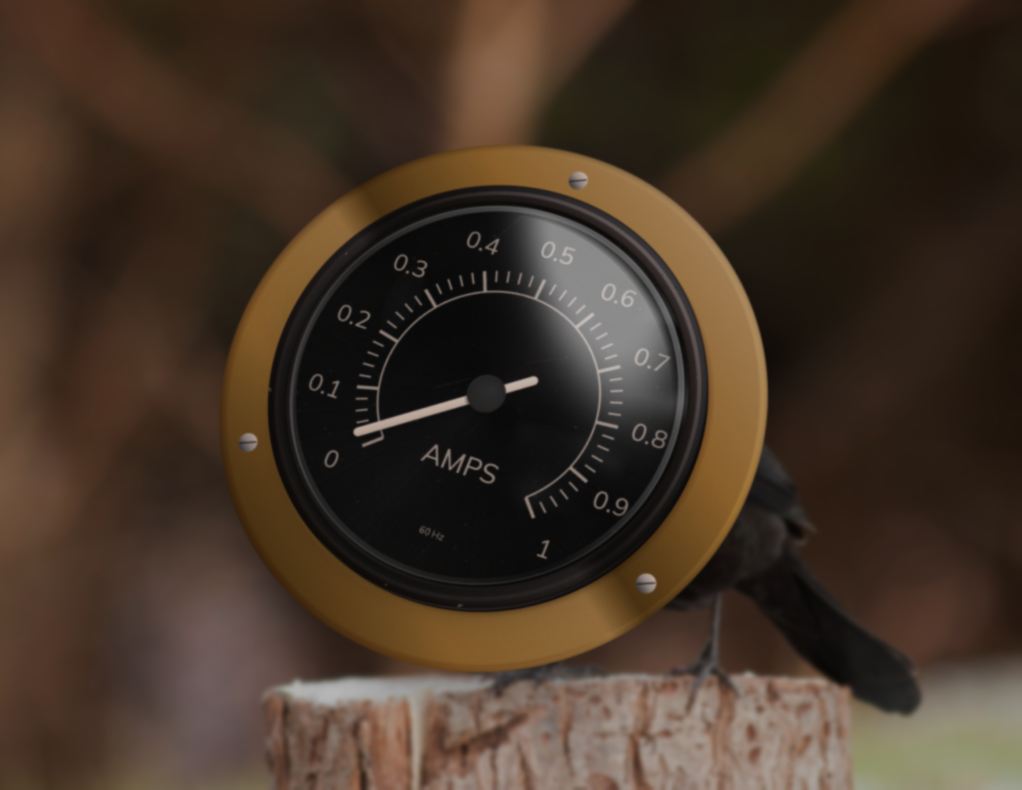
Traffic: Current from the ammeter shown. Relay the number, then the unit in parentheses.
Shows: 0.02 (A)
